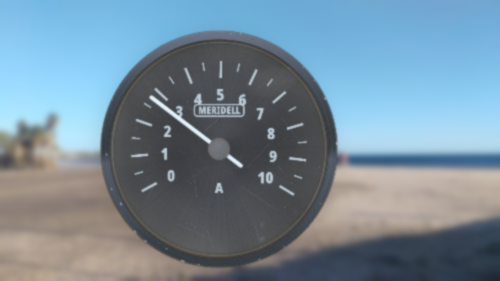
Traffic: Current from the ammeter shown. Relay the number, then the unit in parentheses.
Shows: 2.75 (A)
